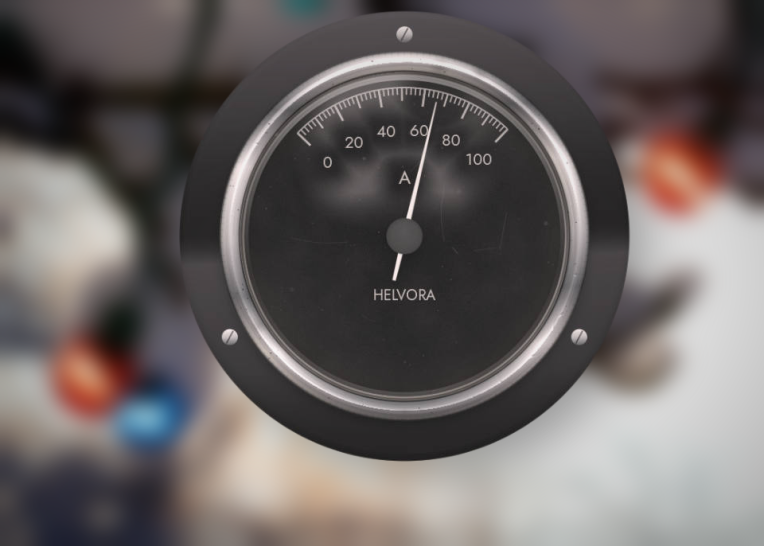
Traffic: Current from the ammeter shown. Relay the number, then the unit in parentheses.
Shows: 66 (A)
